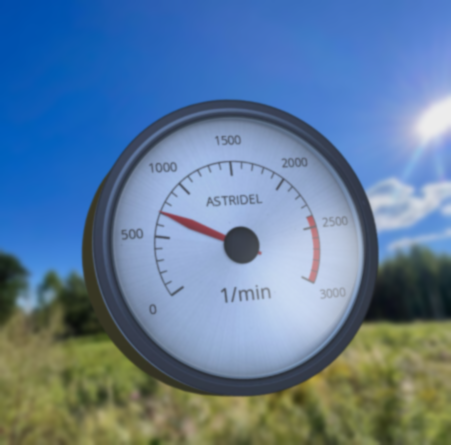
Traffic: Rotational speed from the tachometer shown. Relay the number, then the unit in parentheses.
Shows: 700 (rpm)
